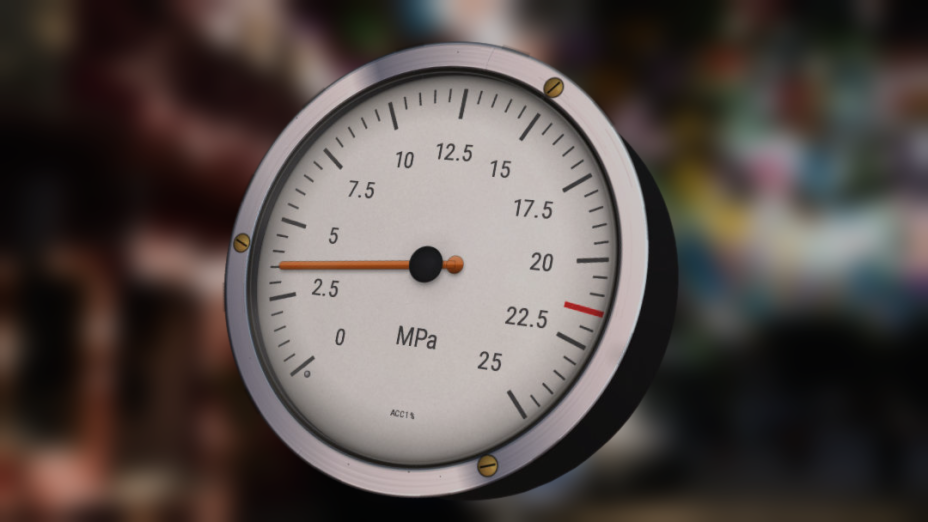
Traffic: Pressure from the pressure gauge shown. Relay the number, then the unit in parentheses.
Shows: 3.5 (MPa)
